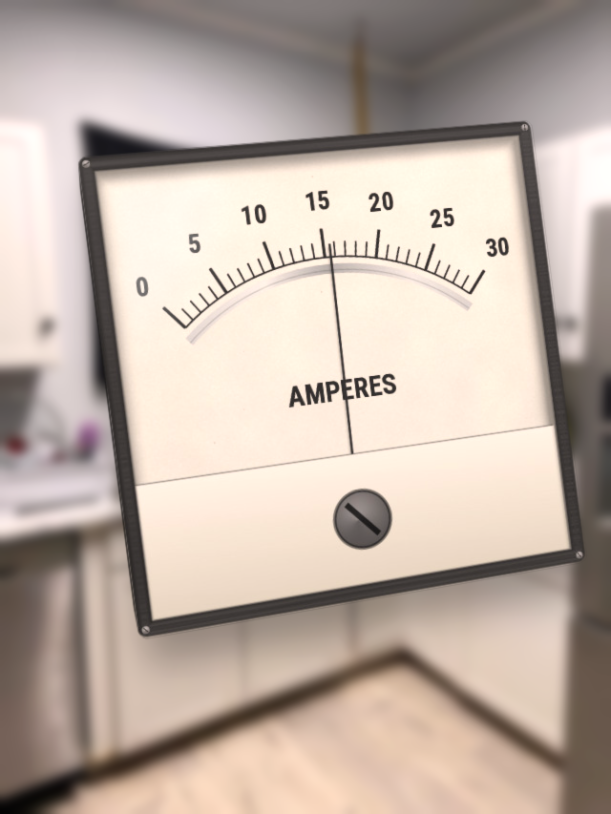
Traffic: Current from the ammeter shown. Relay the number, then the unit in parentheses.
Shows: 15.5 (A)
